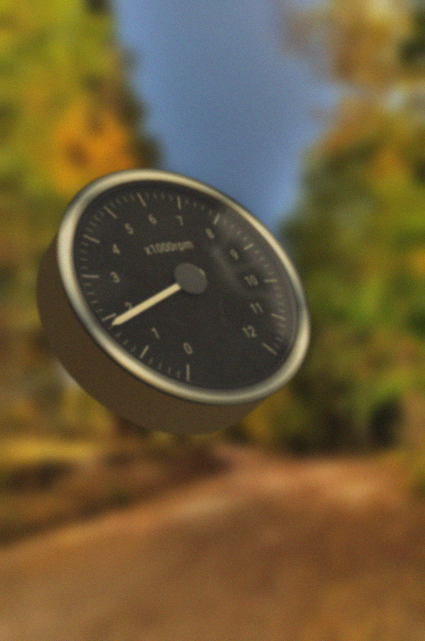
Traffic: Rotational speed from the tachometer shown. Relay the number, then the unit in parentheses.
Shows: 1800 (rpm)
